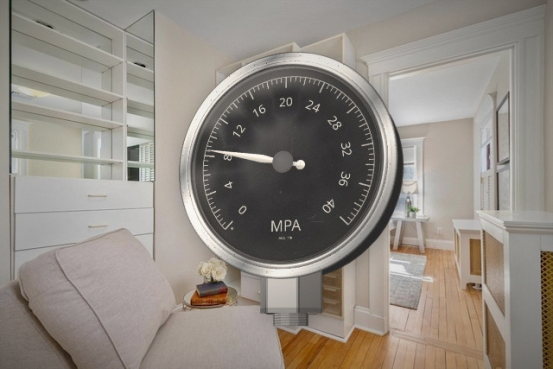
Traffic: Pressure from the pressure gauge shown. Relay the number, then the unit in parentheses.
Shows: 8.5 (MPa)
